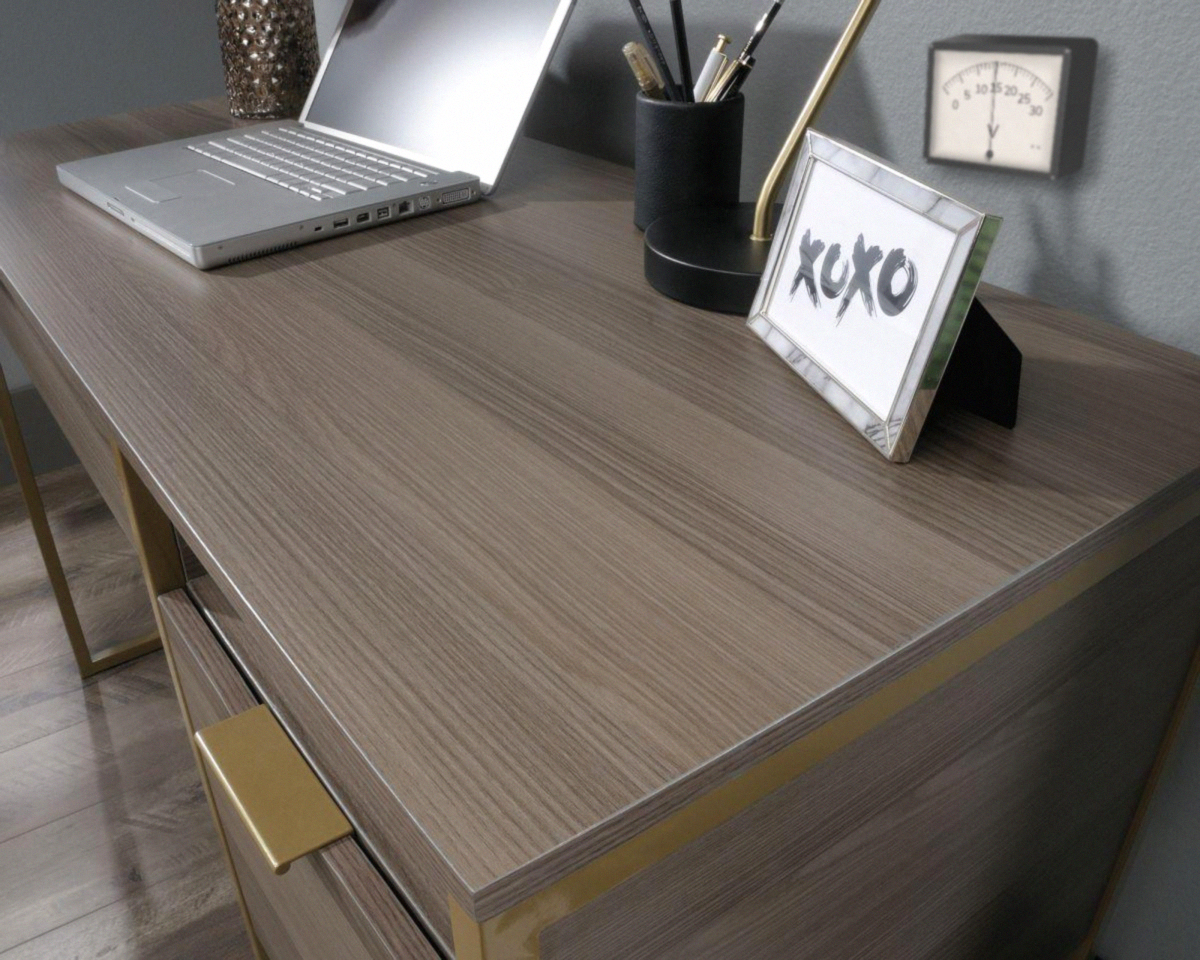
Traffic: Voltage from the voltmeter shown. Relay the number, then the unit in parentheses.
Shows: 15 (V)
